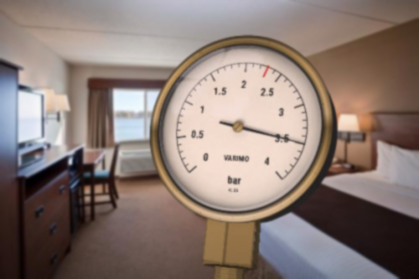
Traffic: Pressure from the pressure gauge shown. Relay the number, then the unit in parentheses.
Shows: 3.5 (bar)
